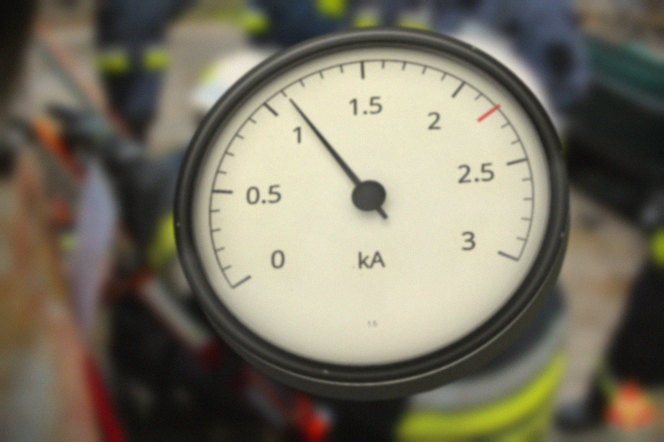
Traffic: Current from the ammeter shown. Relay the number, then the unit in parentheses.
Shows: 1.1 (kA)
